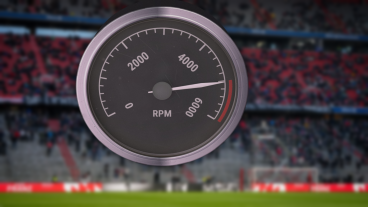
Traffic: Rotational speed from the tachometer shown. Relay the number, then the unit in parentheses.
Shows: 5000 (rpm)
